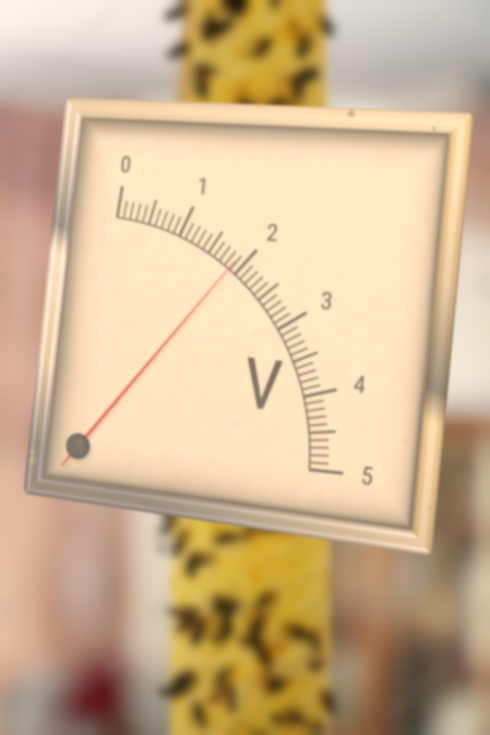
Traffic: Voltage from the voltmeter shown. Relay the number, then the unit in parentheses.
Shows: 1.9 (V)
